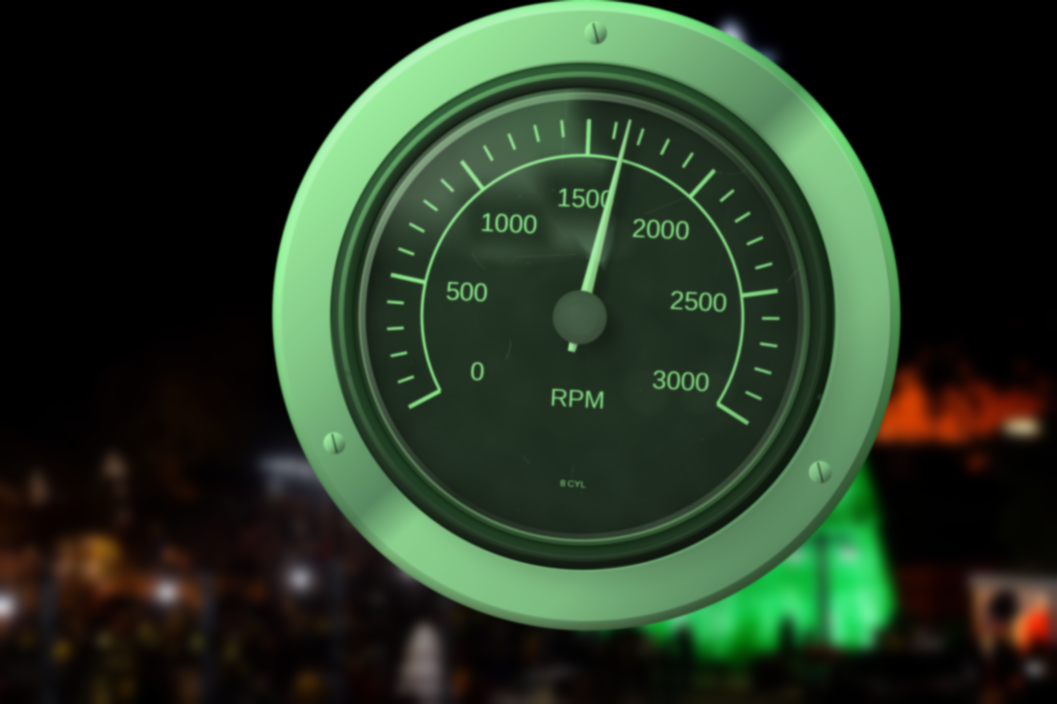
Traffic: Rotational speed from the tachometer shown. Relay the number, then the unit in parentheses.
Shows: 1650 (rpm)
